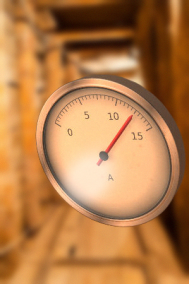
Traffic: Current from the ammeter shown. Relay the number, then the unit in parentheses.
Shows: 12.5 (A)
